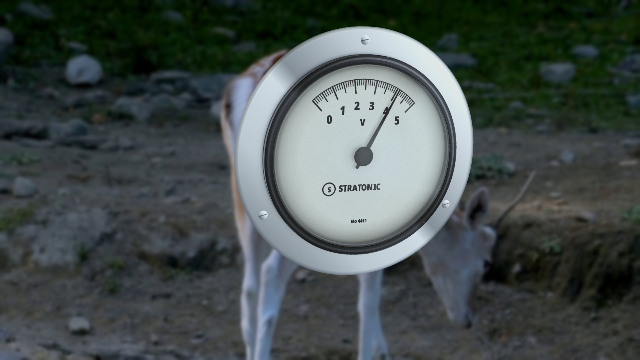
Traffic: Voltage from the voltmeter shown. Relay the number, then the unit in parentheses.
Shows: 4 (V)
